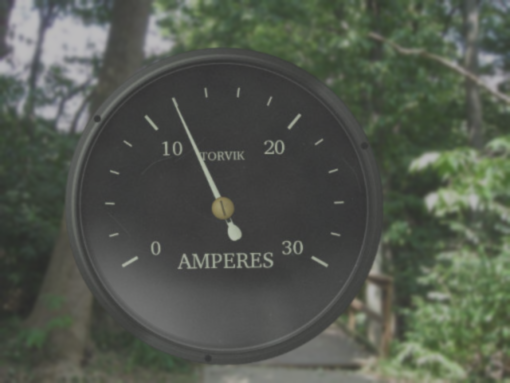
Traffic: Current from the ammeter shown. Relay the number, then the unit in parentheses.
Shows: 12 (A)
